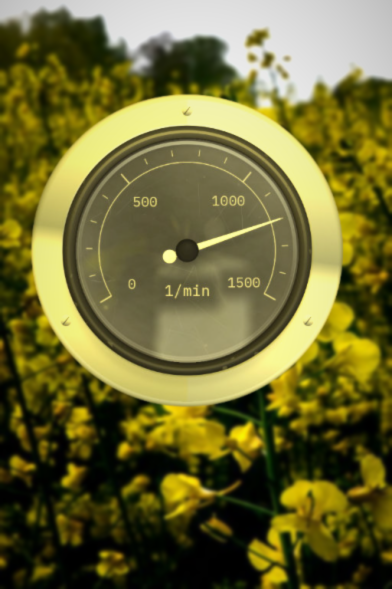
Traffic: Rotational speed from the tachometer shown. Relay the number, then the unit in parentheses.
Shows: 1200 (rpm)
